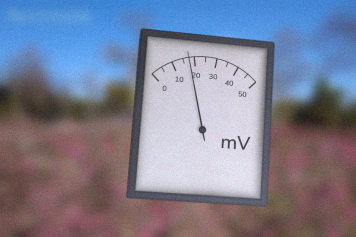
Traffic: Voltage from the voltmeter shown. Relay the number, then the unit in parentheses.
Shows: 17.5 (mV)
